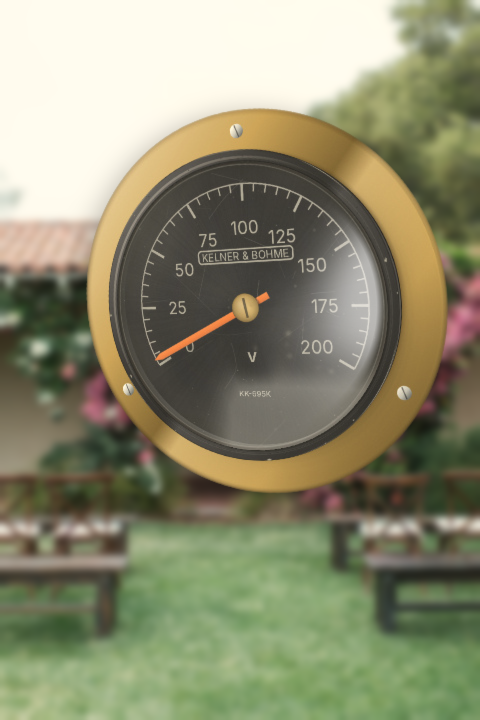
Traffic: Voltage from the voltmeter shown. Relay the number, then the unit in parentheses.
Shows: 2.5 (V)
